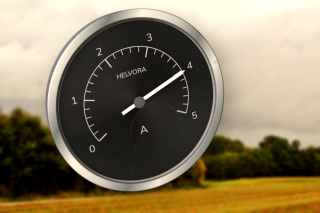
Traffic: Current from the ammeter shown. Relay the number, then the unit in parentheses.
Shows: 4 (A)
